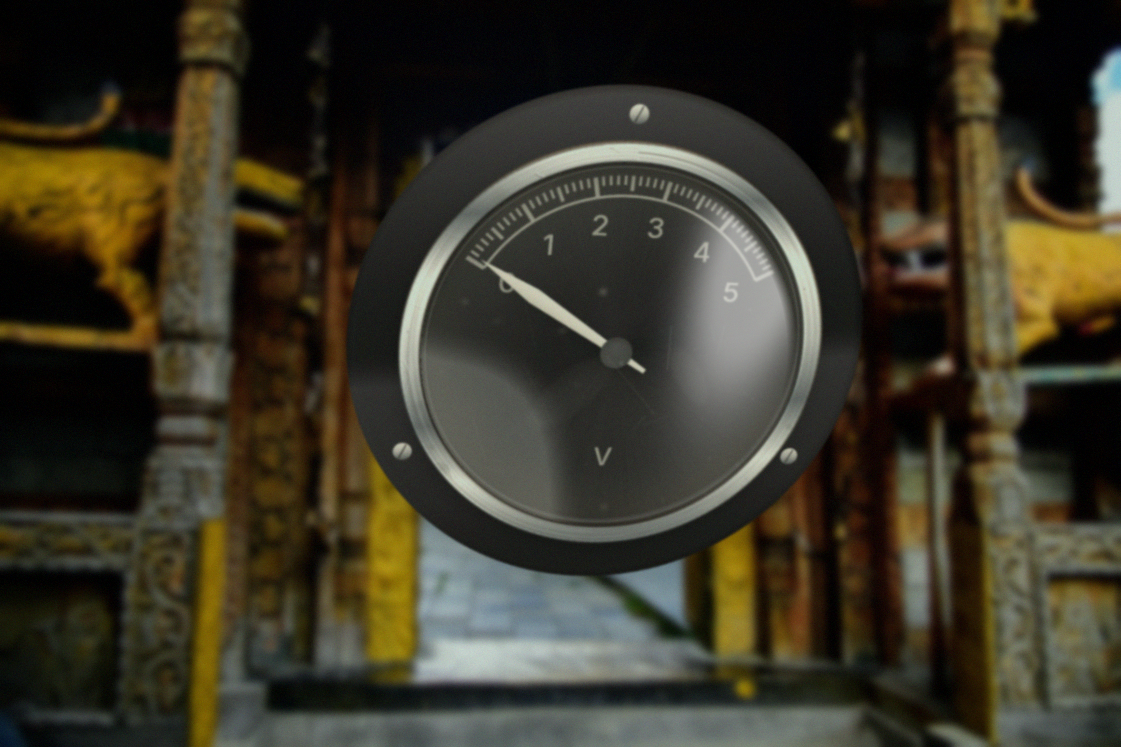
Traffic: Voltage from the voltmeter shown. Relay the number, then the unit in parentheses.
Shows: 0.1 (V)
